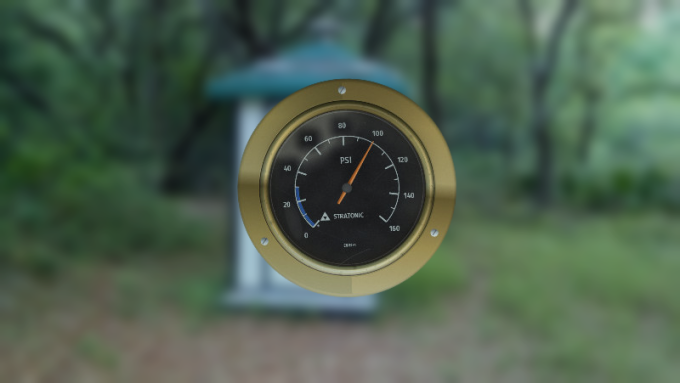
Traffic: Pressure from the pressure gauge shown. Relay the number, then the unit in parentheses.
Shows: 100 (psi)
